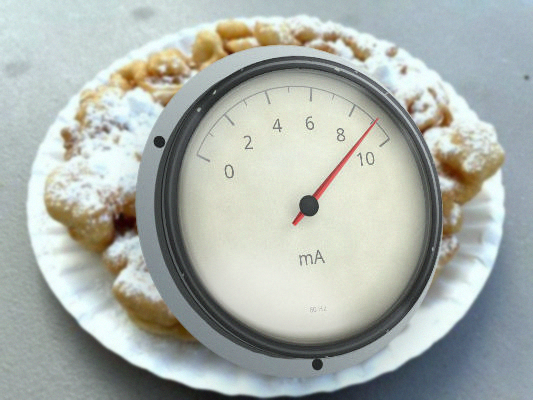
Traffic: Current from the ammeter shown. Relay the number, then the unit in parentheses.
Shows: 9 (mA)
